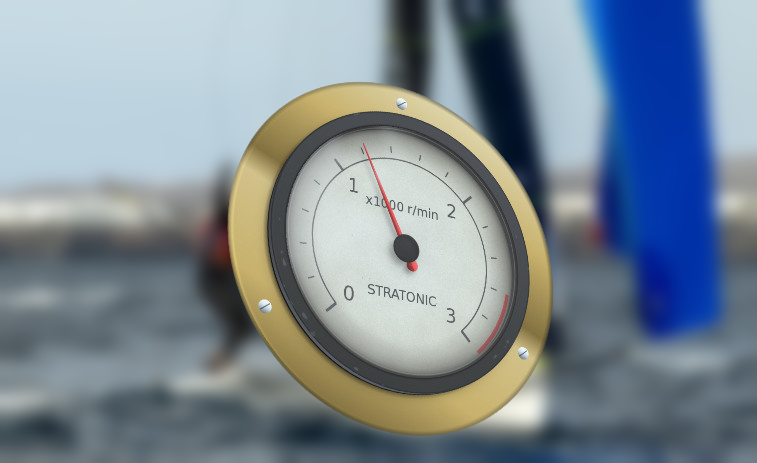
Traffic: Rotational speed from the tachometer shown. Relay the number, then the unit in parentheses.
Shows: 1200 (rpm)
